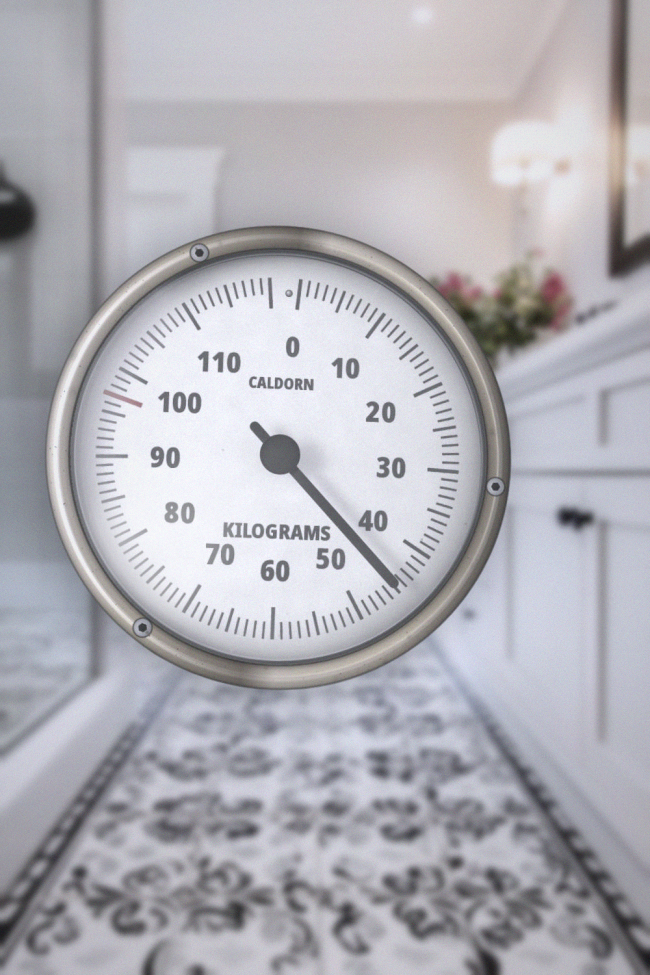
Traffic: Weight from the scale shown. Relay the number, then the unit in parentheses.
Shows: 45 (kg)
